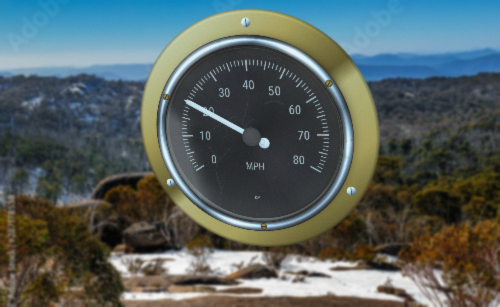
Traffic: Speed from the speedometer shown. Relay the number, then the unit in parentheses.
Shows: 20 (mph)
